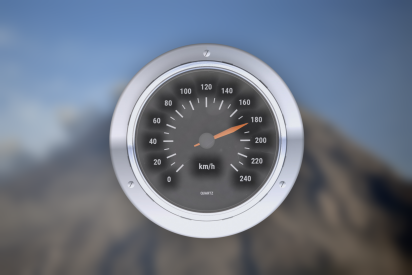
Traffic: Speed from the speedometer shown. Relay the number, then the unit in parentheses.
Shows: 180 (km/h)
